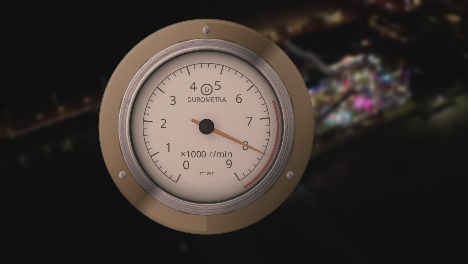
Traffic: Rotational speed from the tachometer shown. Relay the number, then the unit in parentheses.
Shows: 8000 (rpm)
